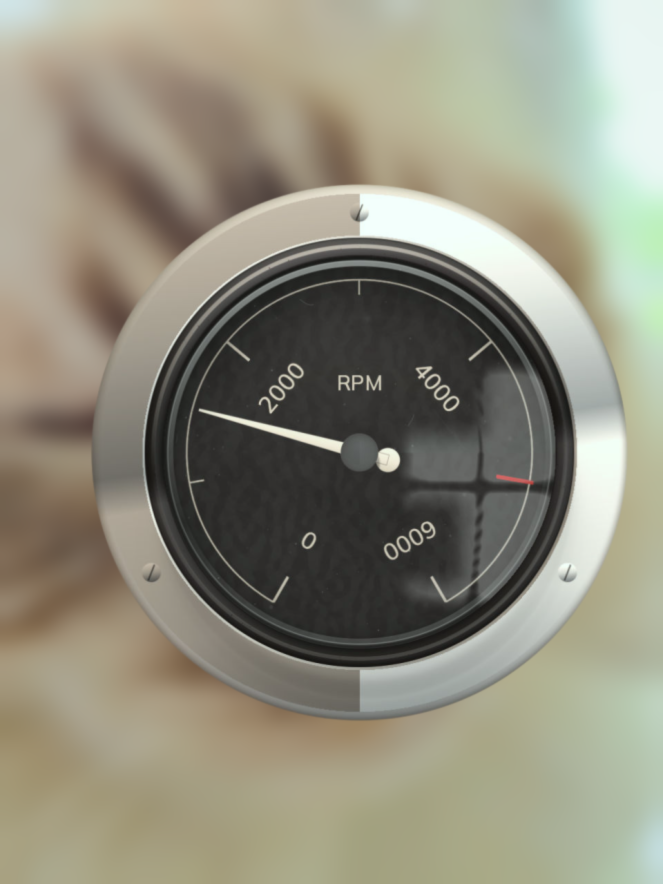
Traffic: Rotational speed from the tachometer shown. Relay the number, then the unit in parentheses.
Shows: 1500 (rpm)
